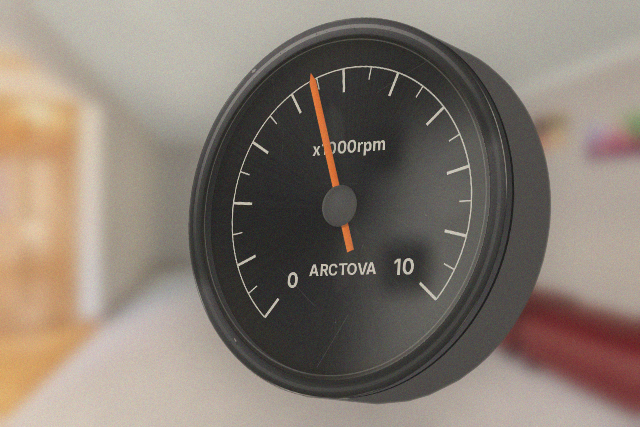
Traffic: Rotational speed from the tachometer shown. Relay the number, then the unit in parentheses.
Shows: 4500 (rpm)
